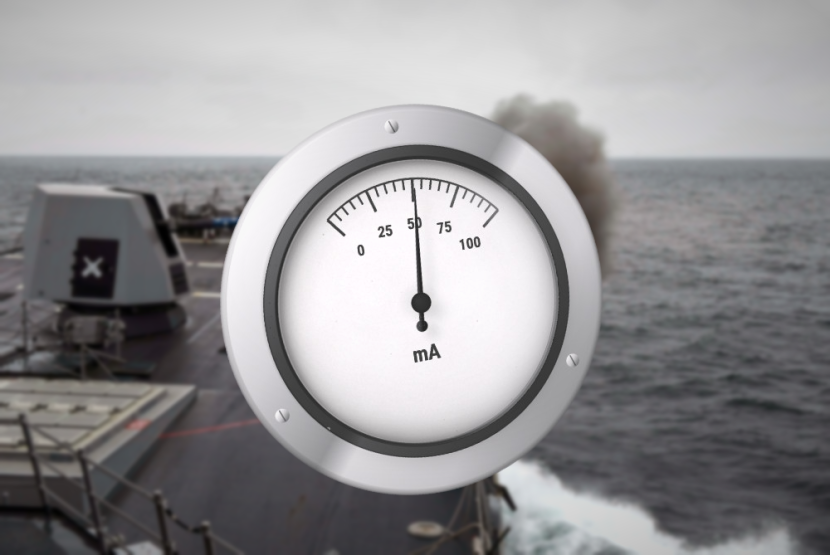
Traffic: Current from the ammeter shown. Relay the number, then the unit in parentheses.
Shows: 50 (mA)
